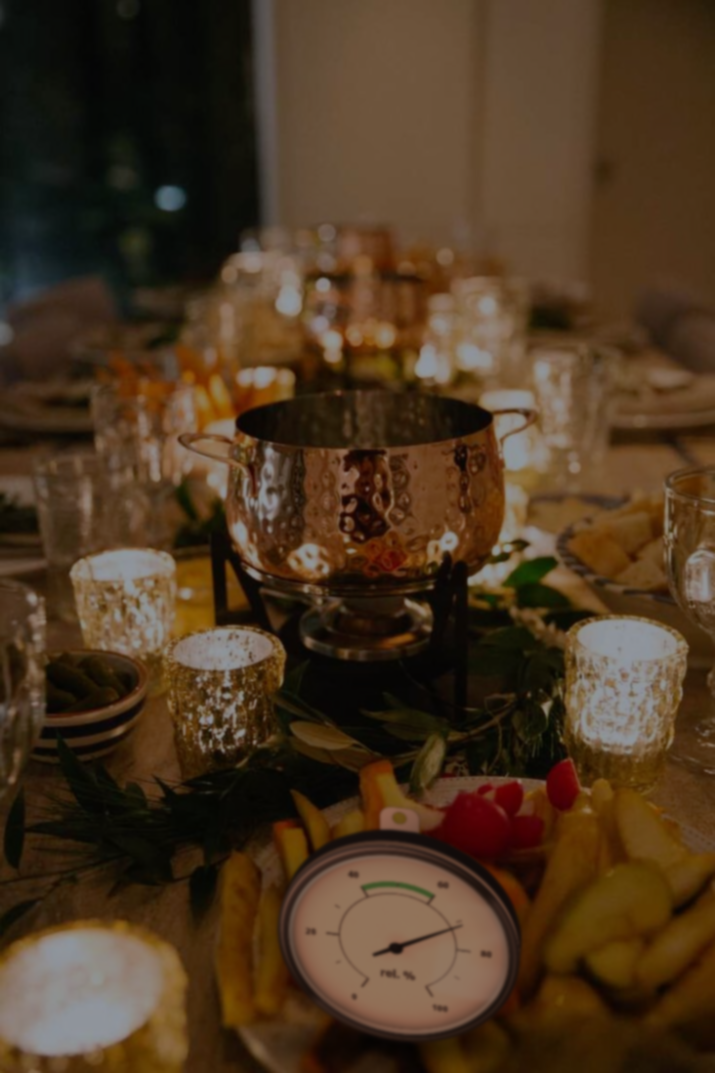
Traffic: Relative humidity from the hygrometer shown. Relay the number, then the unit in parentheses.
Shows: 70 (%)
